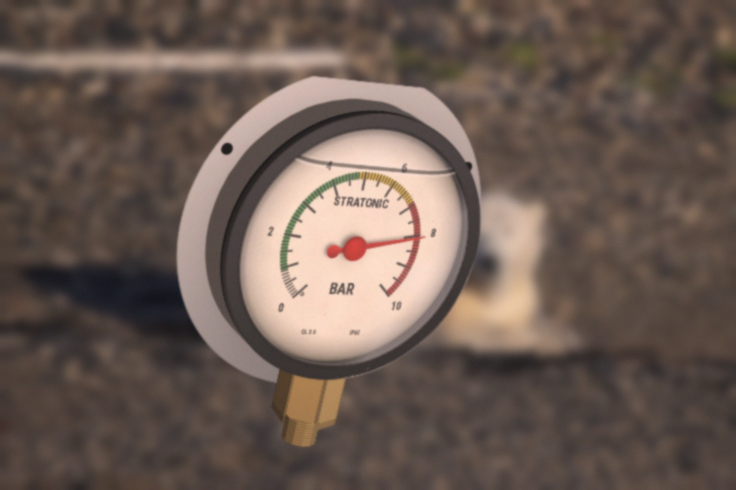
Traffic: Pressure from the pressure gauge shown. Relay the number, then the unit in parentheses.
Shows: 8 (bar)
